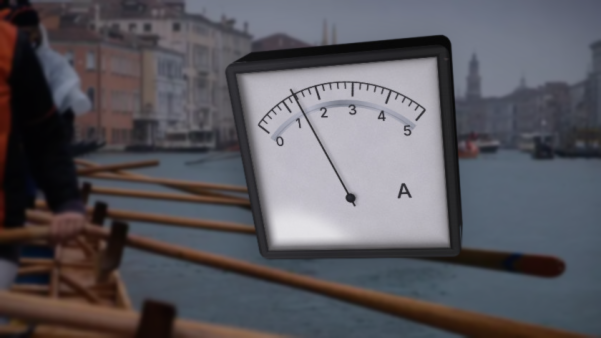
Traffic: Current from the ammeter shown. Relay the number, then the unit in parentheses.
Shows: 1.4 (A)
